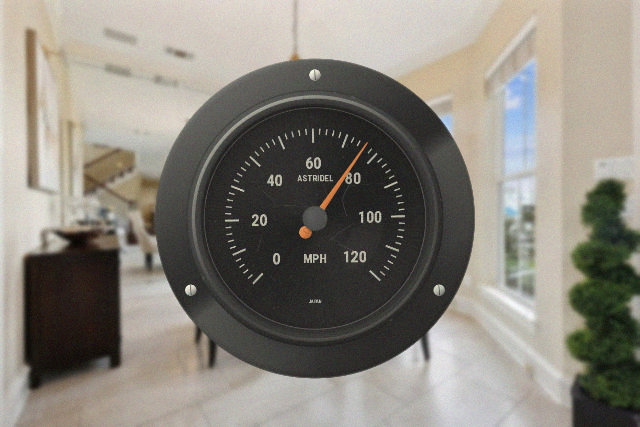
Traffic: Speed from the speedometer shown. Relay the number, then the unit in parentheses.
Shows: 76 (mph)
